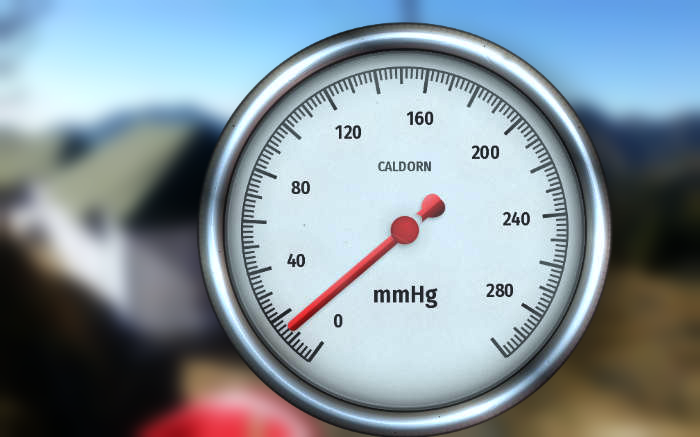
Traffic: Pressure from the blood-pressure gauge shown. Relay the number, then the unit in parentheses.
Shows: 14 (mmHg)
